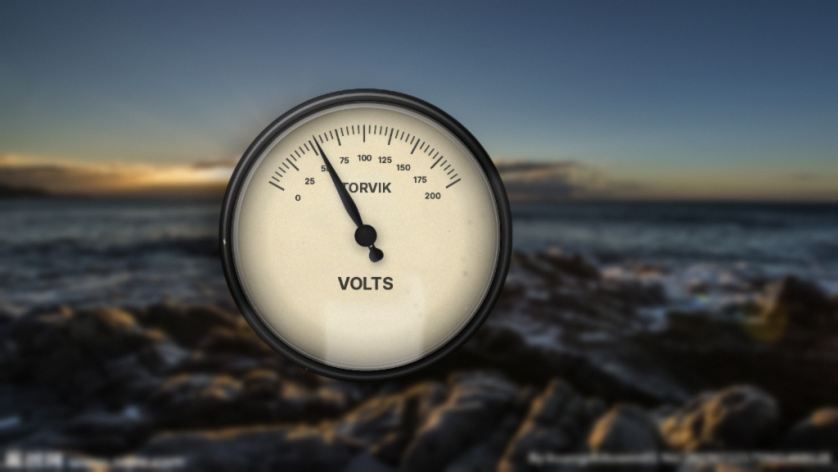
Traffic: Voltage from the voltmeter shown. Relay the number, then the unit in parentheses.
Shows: 55 (V)
